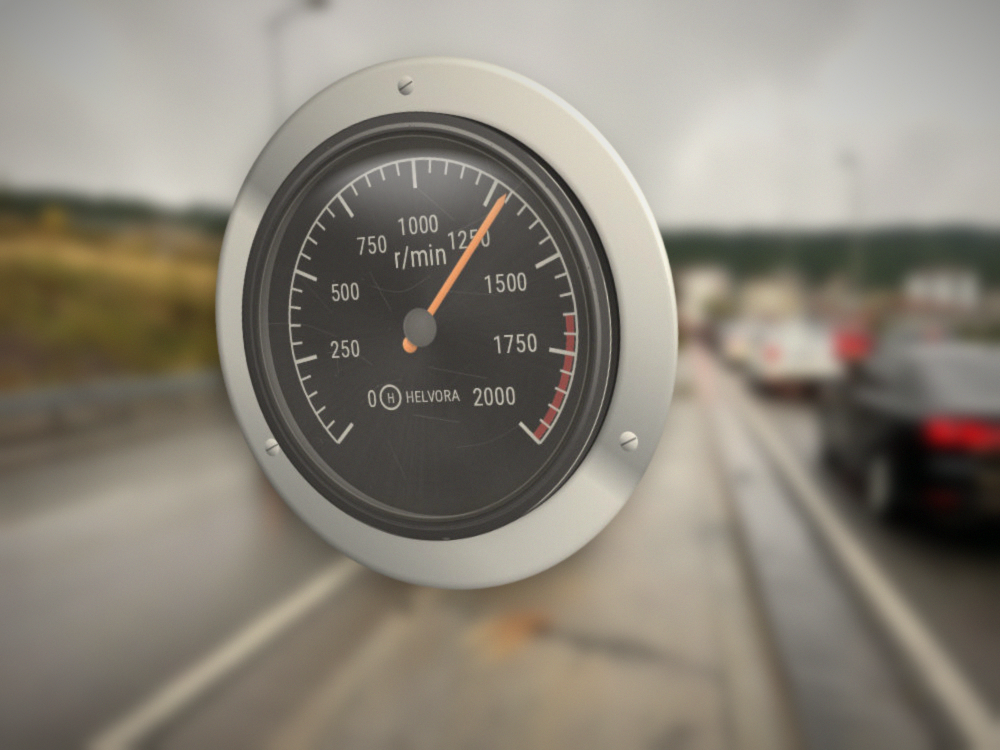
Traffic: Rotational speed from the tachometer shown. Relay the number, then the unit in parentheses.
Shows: 1300 (rpm)
